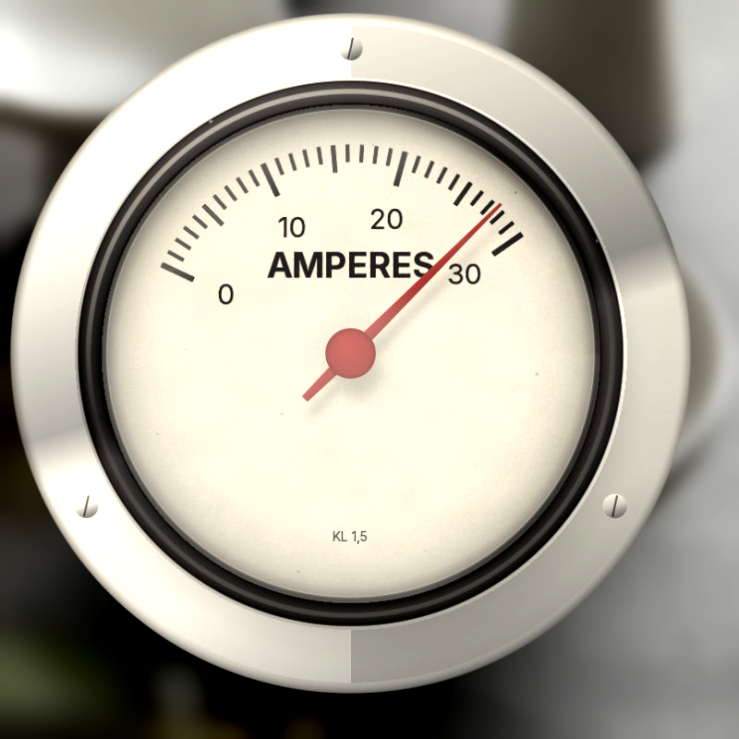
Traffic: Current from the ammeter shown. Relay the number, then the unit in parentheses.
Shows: 27.5 (A)
